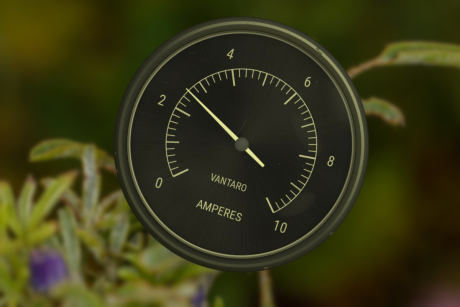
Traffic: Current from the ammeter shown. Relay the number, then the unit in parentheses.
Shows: 2.6 (A)
